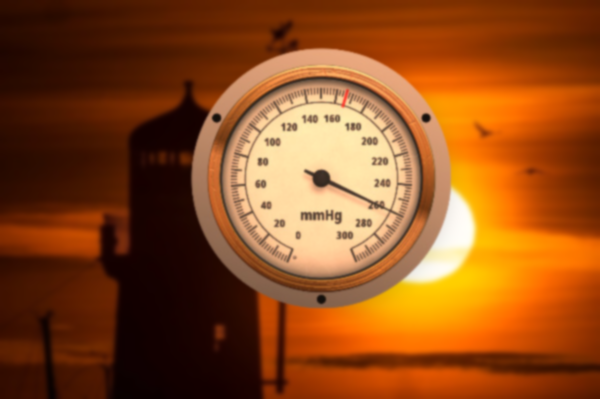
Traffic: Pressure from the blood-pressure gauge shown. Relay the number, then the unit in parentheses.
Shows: 260 (mmHg)
